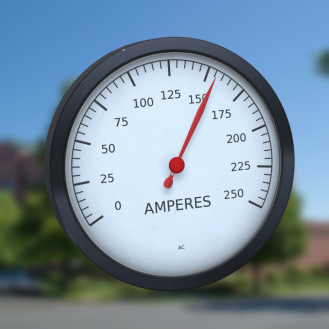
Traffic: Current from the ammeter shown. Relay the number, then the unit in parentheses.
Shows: 155 (A)
